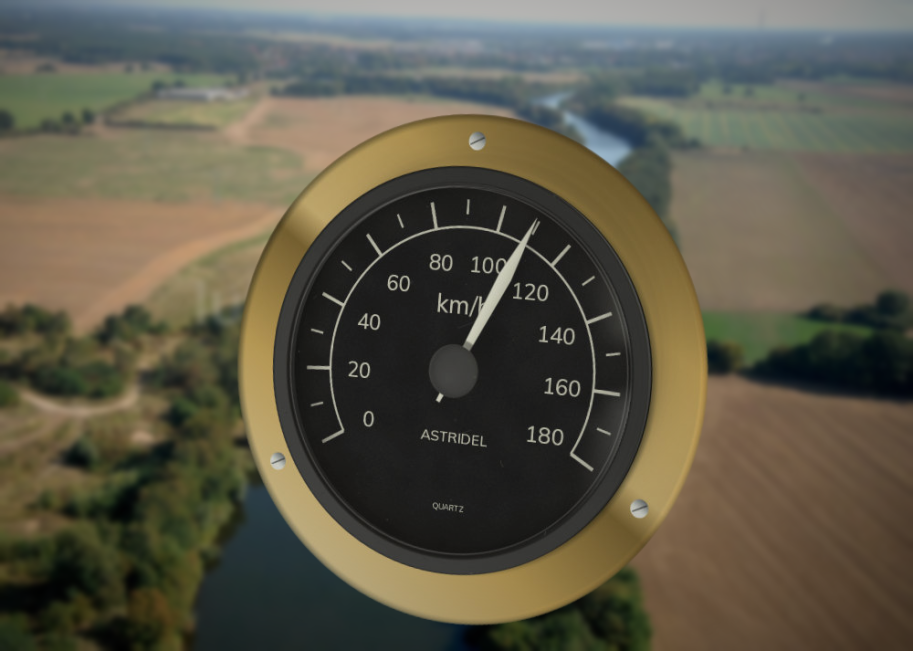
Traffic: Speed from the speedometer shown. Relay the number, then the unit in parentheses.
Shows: 110 (km/h)
